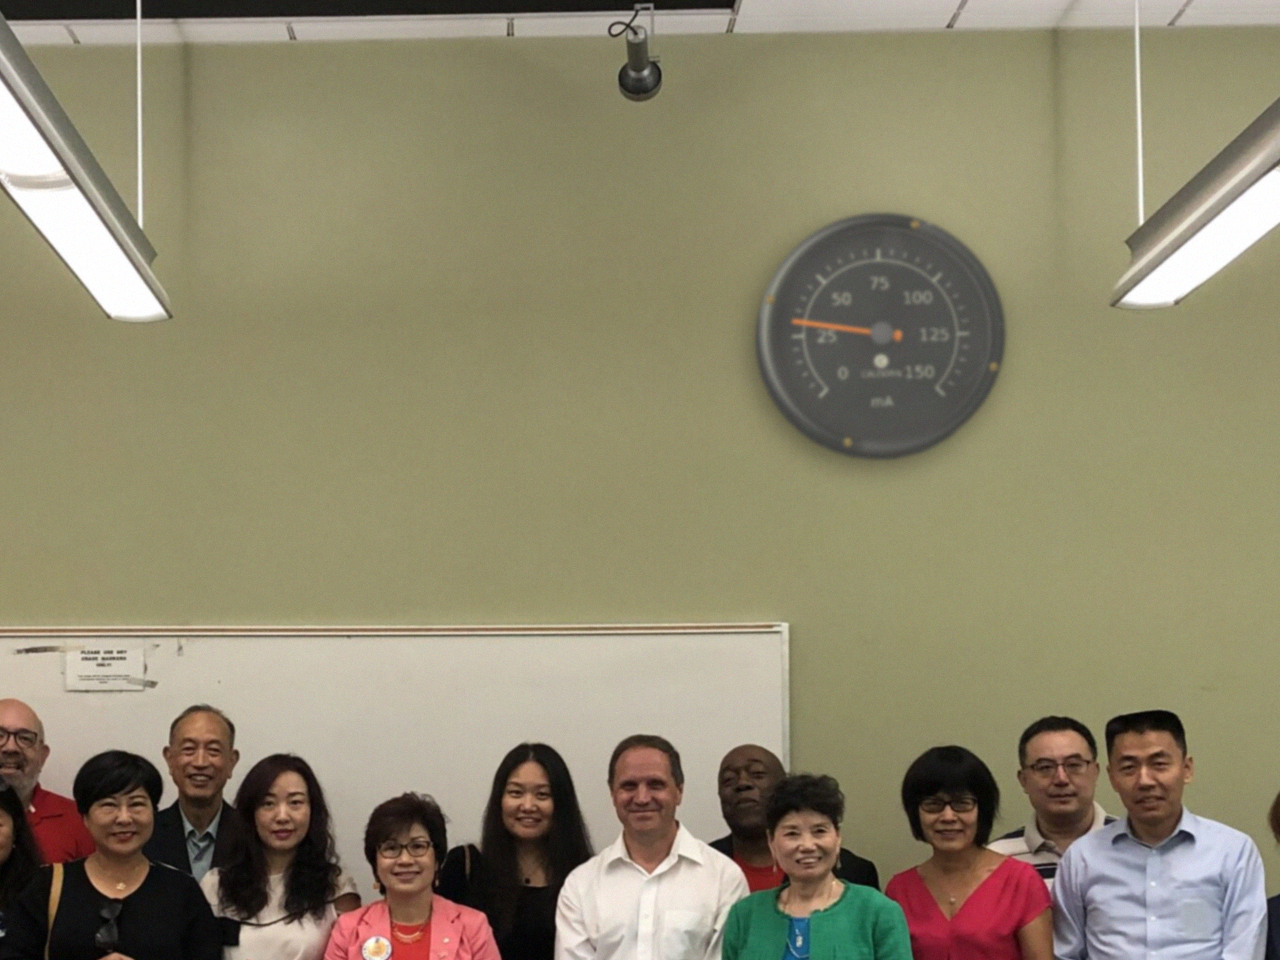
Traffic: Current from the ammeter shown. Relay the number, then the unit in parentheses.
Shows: 30 (mA)
